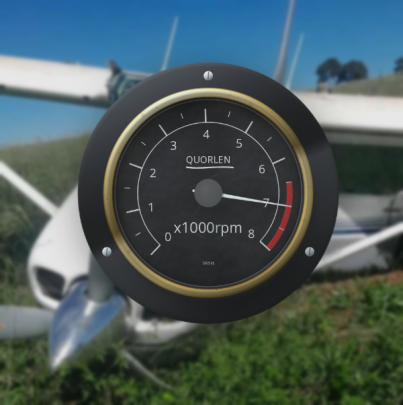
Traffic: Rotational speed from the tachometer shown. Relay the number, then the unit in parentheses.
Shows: 7000 (rpm)
